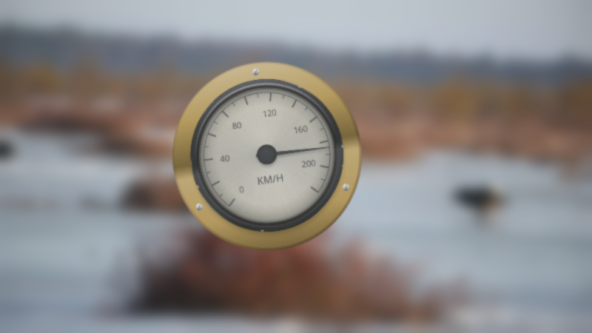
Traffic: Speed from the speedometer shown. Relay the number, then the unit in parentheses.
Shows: 185 (km/h)
